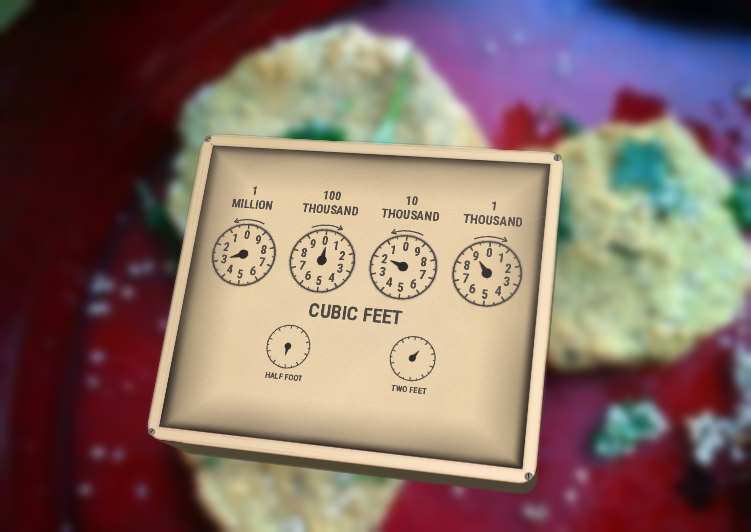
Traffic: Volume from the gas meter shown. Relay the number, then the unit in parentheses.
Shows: 301900 (ft³)
